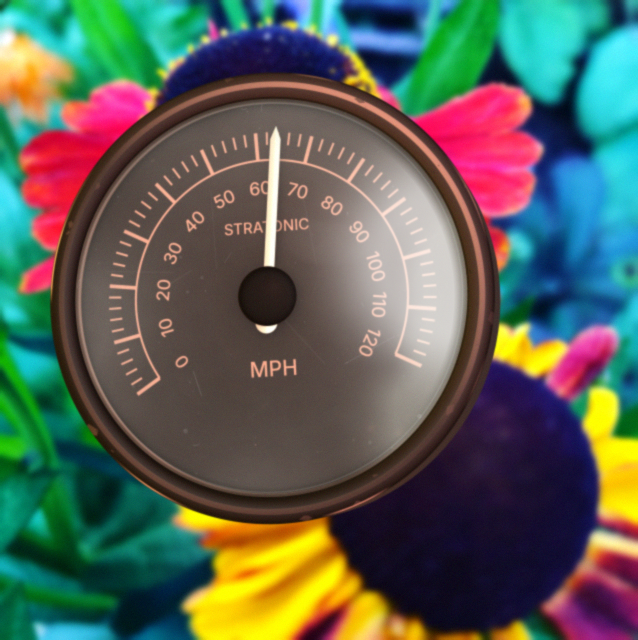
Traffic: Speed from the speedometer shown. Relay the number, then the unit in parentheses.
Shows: 64 (mph)
